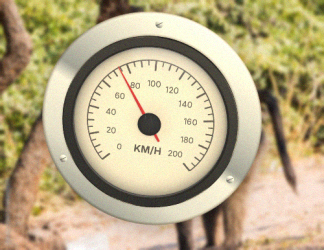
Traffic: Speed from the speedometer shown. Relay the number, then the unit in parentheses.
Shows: 75 (km/h)
